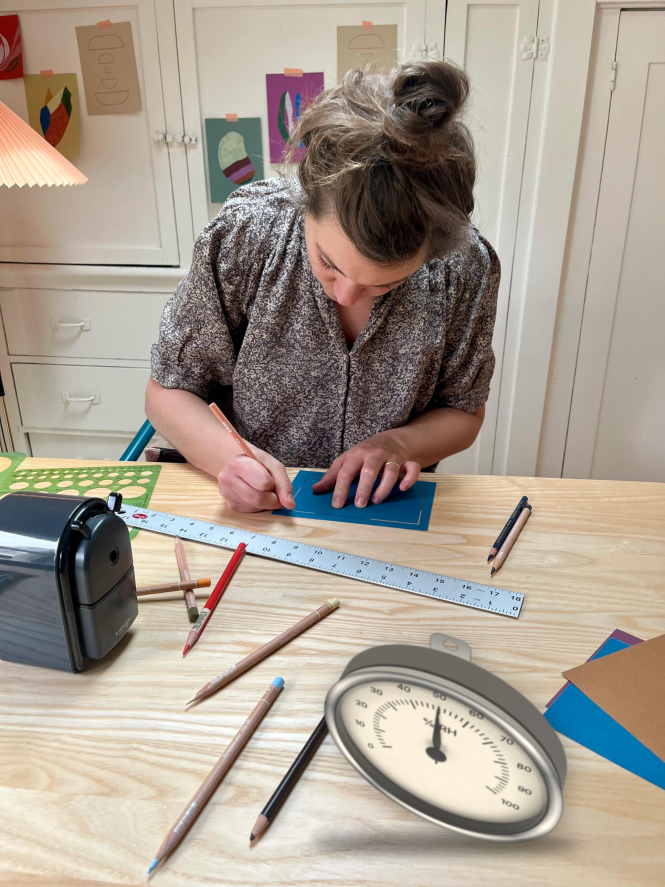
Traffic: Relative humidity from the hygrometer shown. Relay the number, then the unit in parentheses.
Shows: 50 (%)
